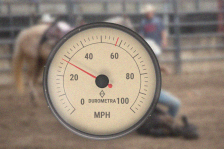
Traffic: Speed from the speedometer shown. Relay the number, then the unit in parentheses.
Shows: 28 (mph)
